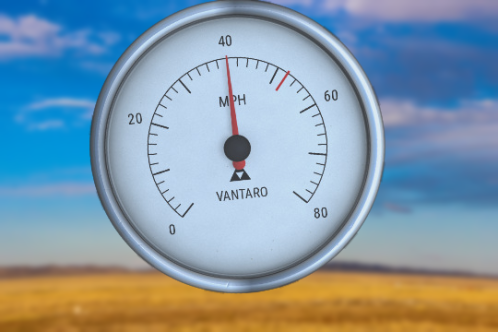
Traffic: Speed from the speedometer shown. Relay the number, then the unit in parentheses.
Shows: 40 (mph)
